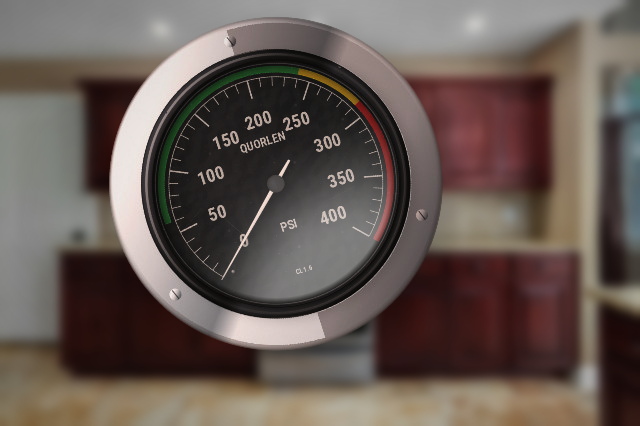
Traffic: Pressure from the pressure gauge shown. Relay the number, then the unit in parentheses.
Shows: 0 (psi)
